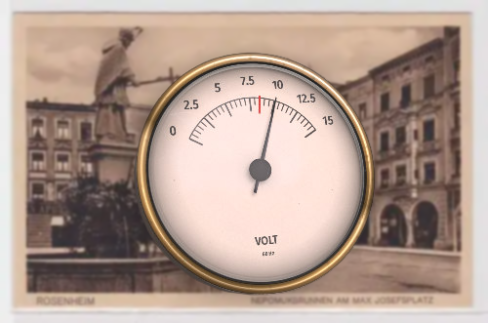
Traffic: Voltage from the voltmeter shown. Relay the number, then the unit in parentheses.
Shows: 10 (V)
